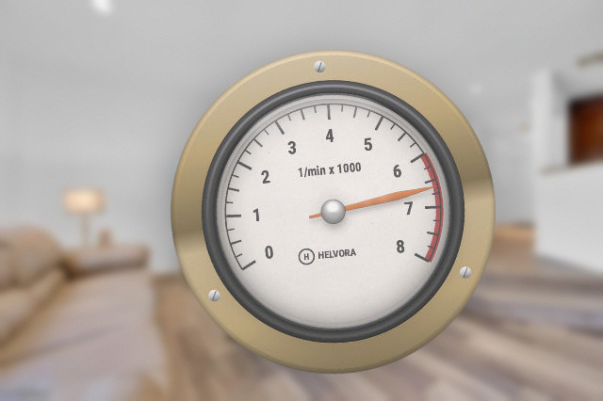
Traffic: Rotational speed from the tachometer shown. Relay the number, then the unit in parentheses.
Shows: 6625 (rpm)
